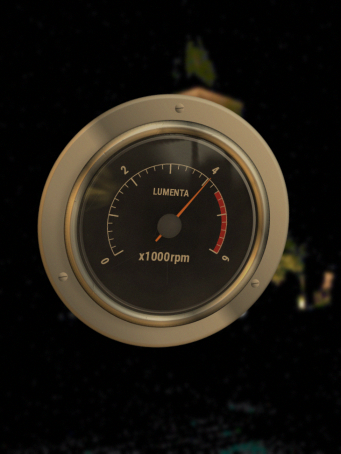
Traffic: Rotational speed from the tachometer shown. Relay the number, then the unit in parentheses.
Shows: 4000 (rpm)
